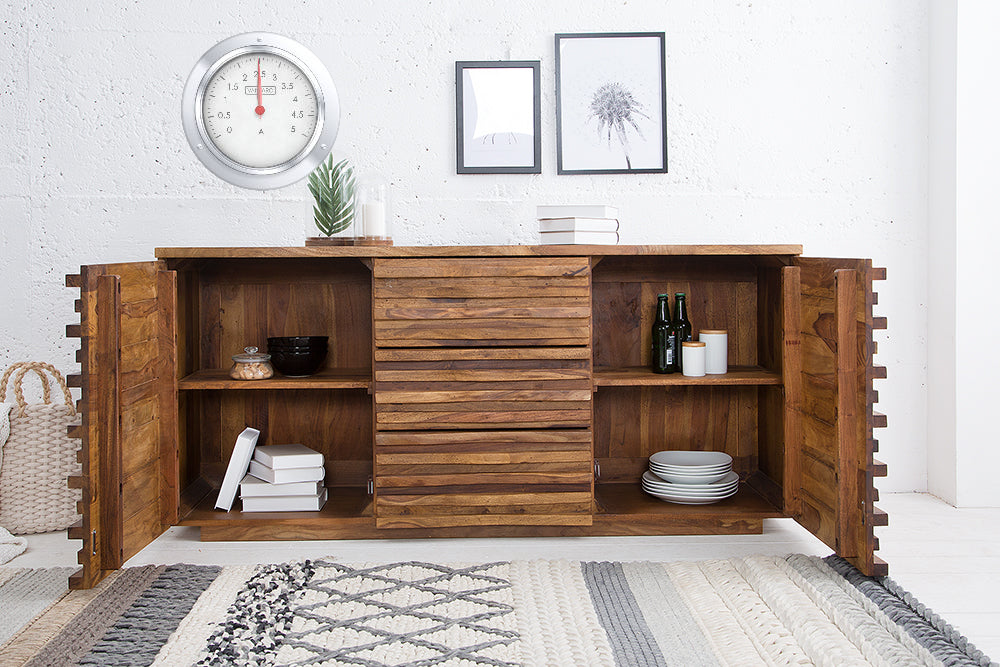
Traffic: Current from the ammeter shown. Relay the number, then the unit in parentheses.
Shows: 2.5 (A)
